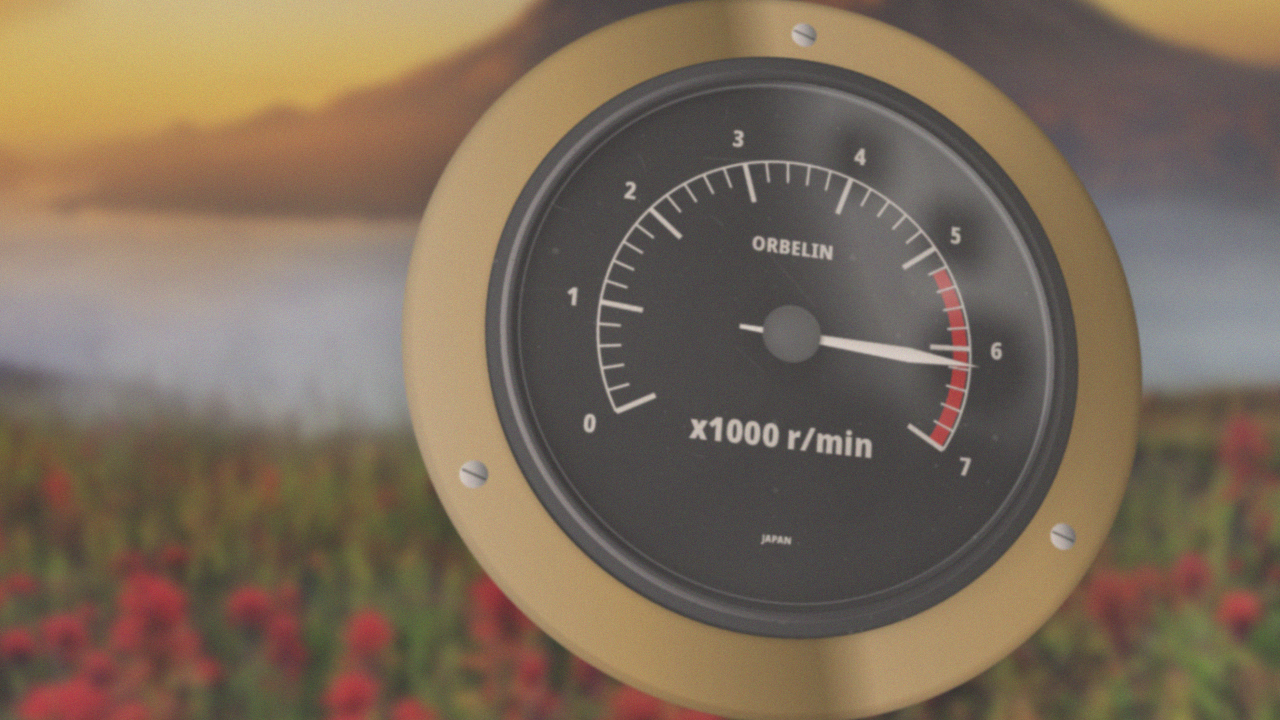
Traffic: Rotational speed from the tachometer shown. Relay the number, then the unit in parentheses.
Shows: 6200 (rpm)
